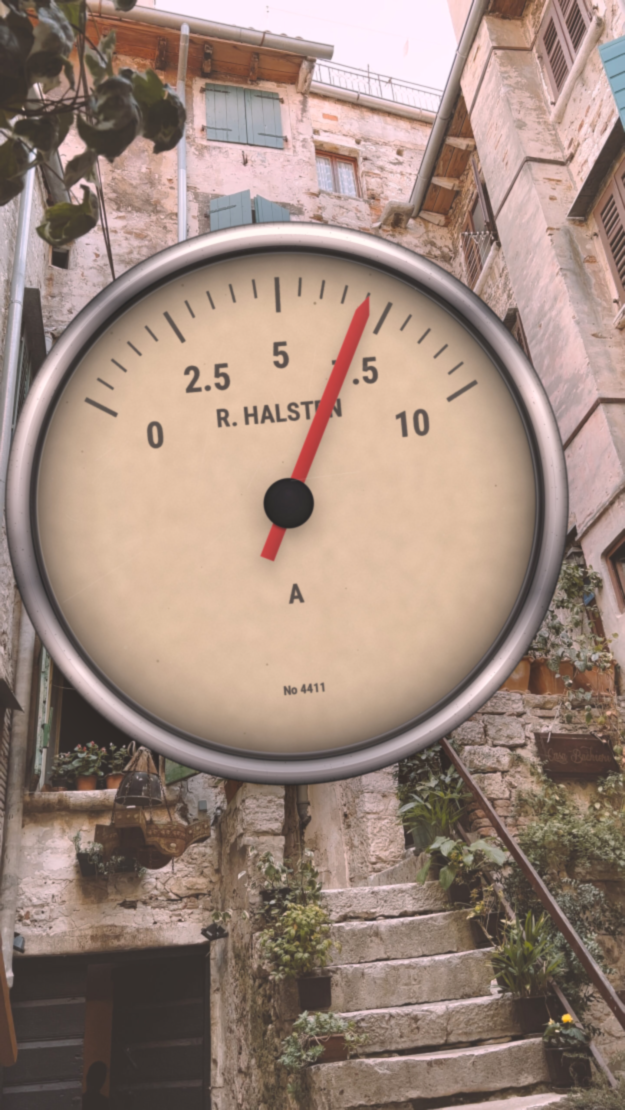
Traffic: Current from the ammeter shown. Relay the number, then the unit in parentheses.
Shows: 7 (A)
